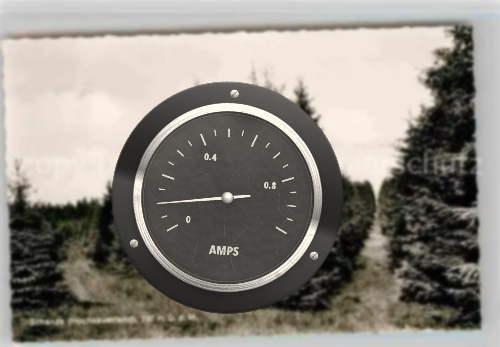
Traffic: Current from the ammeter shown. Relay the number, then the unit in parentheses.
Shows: 0.1 (A)
